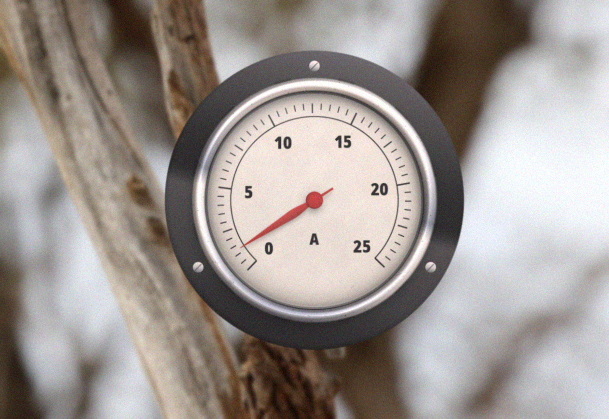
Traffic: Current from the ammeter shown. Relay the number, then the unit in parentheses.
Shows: 1.25 (A)
